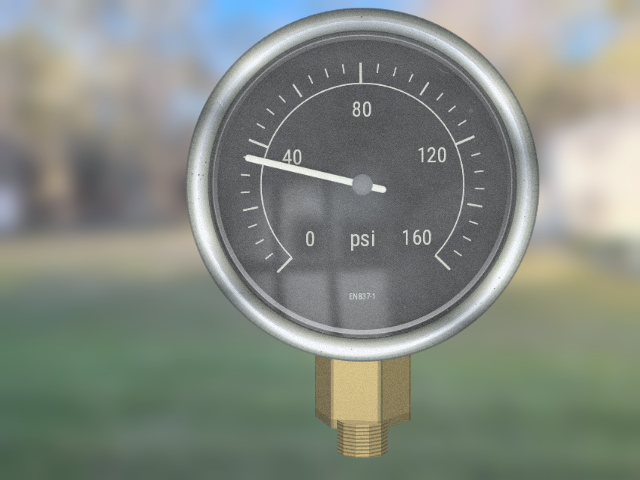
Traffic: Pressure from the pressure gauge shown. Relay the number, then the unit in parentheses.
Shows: 35 (psi)
